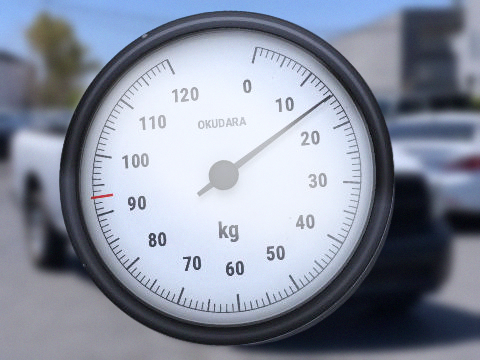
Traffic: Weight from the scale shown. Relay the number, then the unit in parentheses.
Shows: 15 (kg)
